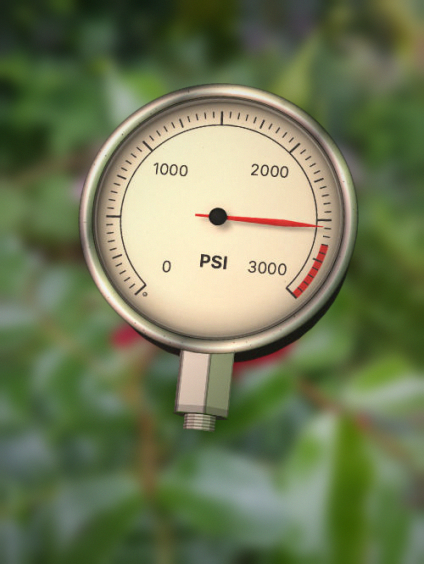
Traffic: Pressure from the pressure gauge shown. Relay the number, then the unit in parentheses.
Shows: 2550 (psi)
